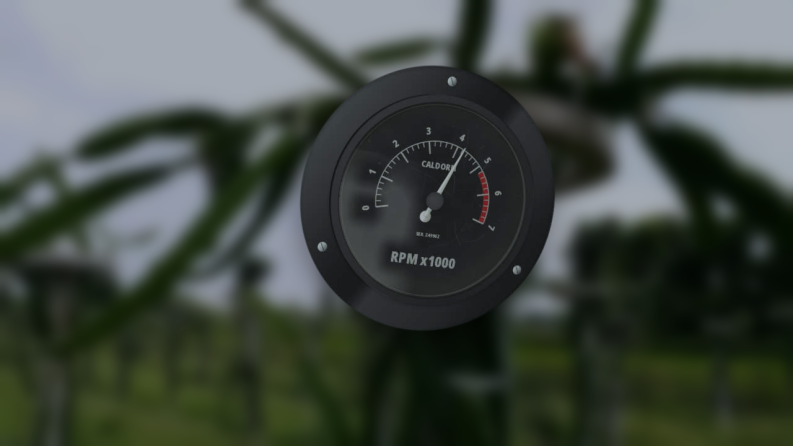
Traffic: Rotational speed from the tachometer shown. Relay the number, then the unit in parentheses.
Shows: 4200 (rpm)
